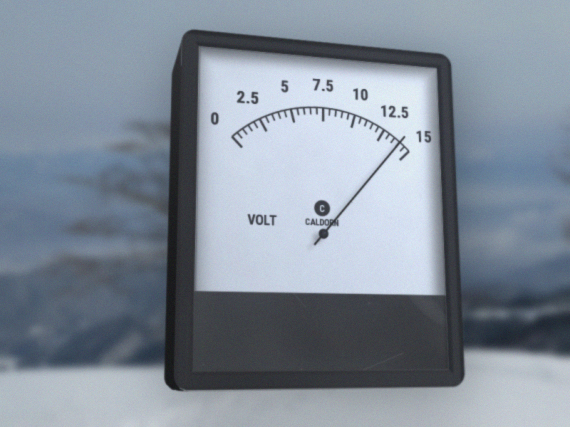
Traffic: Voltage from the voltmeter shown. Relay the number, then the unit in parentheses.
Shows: 14 (V)
